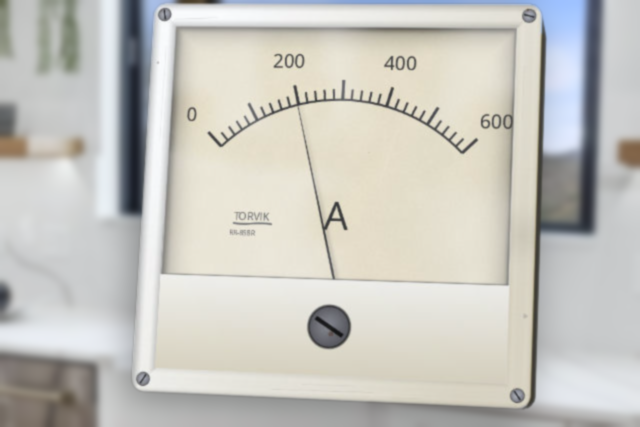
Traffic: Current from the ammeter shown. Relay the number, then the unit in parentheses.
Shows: 200 (A)
